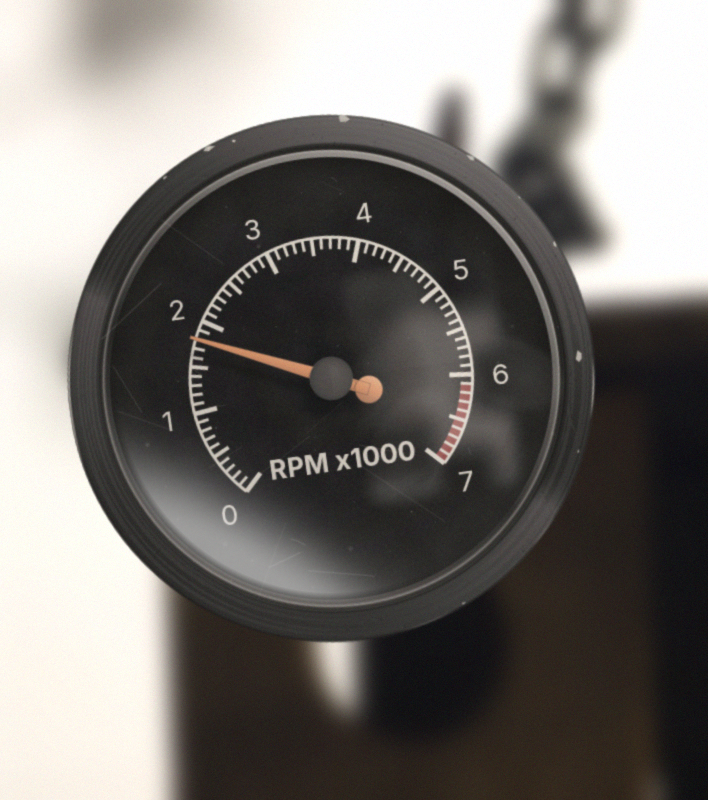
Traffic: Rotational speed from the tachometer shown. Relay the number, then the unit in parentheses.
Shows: 1800 (rpm)
